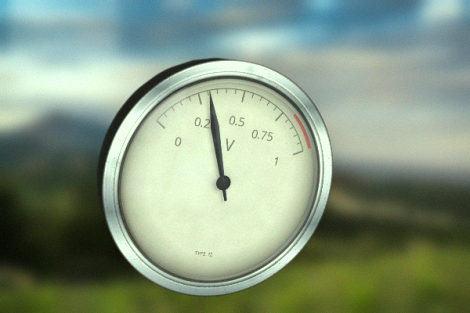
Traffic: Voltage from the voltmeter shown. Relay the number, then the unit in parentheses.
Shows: 0.3 (V)
